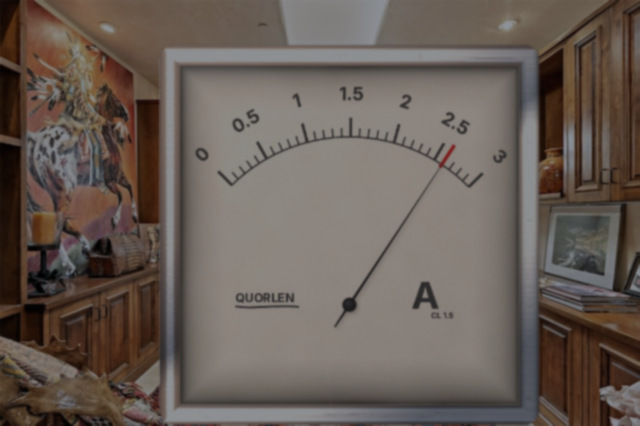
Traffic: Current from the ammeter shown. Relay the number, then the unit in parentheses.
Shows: 2.6 (A)
